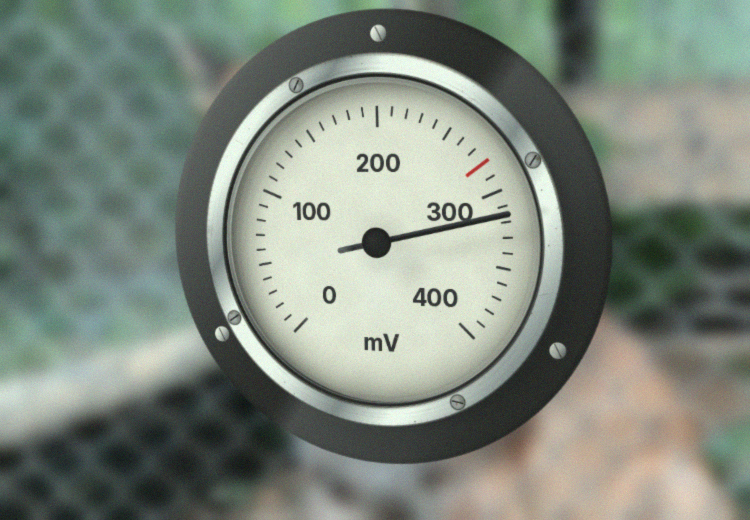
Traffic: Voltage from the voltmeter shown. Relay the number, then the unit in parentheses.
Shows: 315 (mV)
